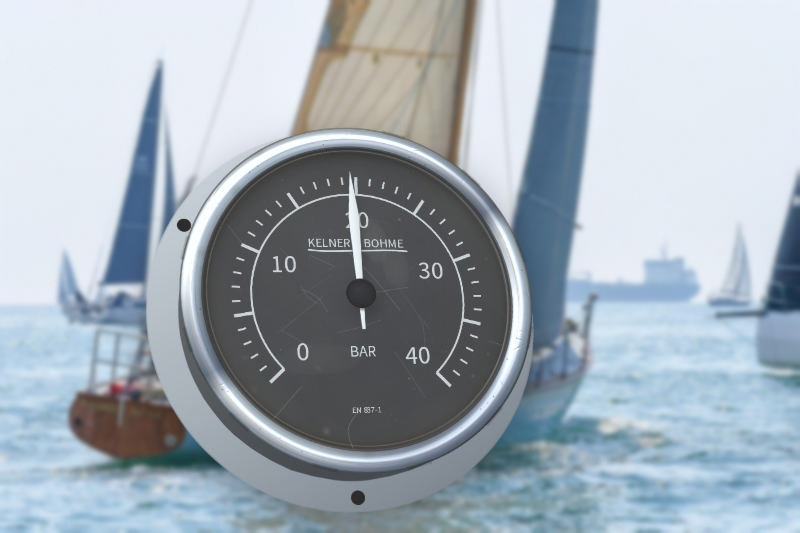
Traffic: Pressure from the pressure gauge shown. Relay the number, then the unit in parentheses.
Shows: 19.5 (bar)
